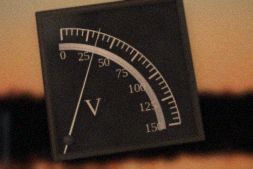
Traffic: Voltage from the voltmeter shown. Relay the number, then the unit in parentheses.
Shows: 35 (V)
